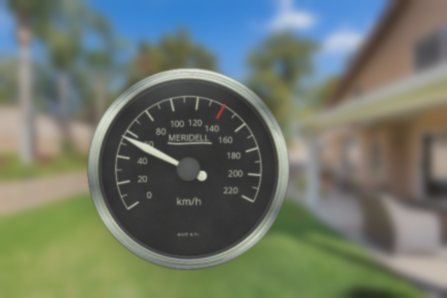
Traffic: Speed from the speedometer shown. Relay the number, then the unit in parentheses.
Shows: 55 (km/h)
